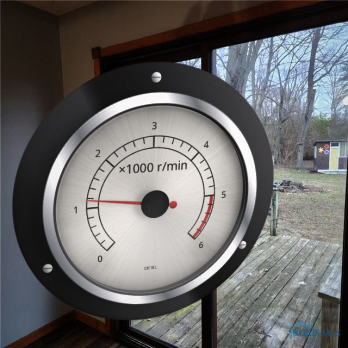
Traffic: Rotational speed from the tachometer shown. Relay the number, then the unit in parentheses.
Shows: 1200 (rpm)
